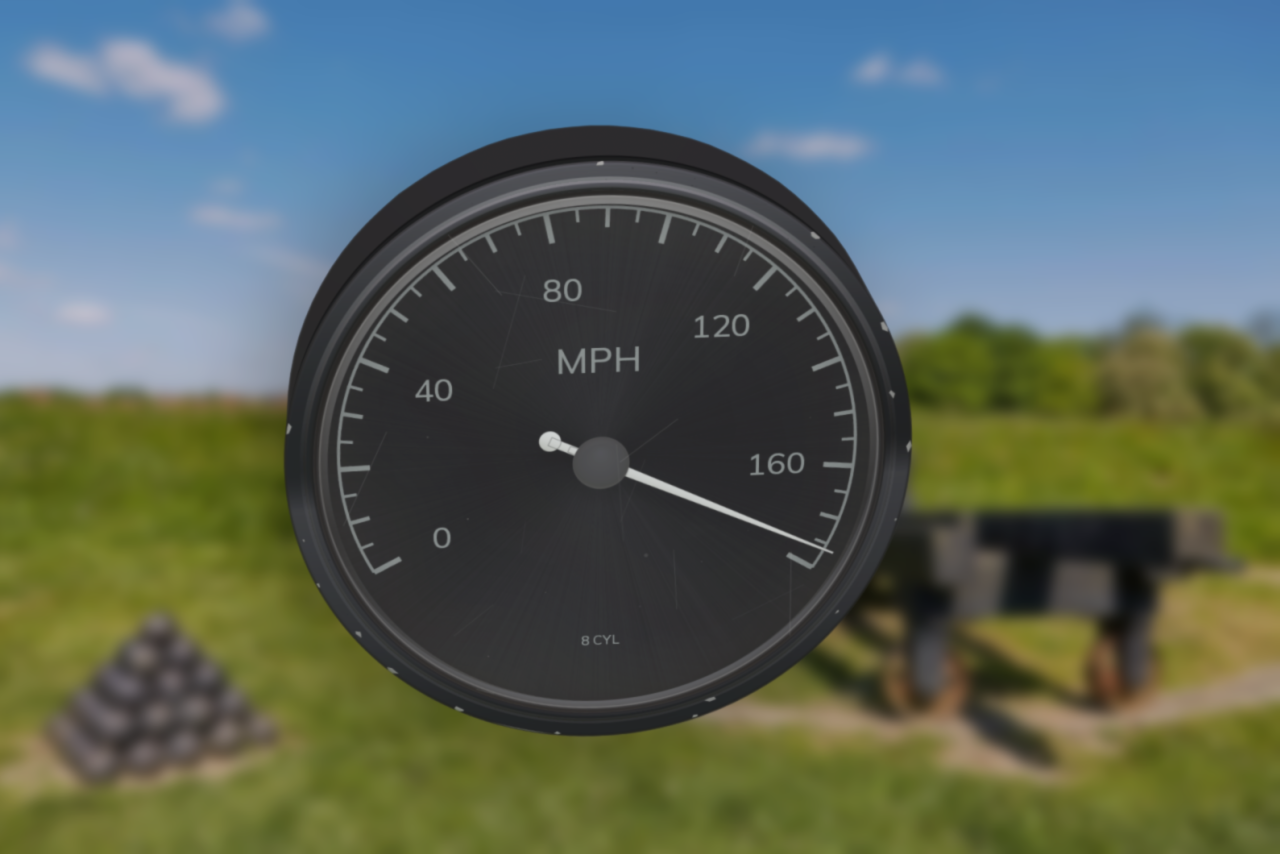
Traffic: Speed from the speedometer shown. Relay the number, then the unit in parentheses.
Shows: 175 (mph)
